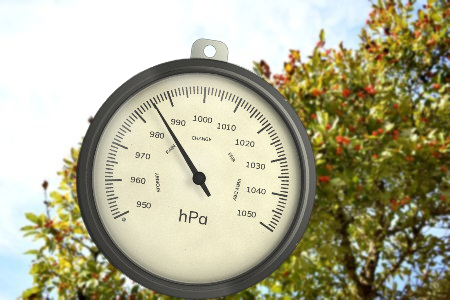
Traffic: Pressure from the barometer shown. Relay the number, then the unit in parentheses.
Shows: 985 (hPa)
